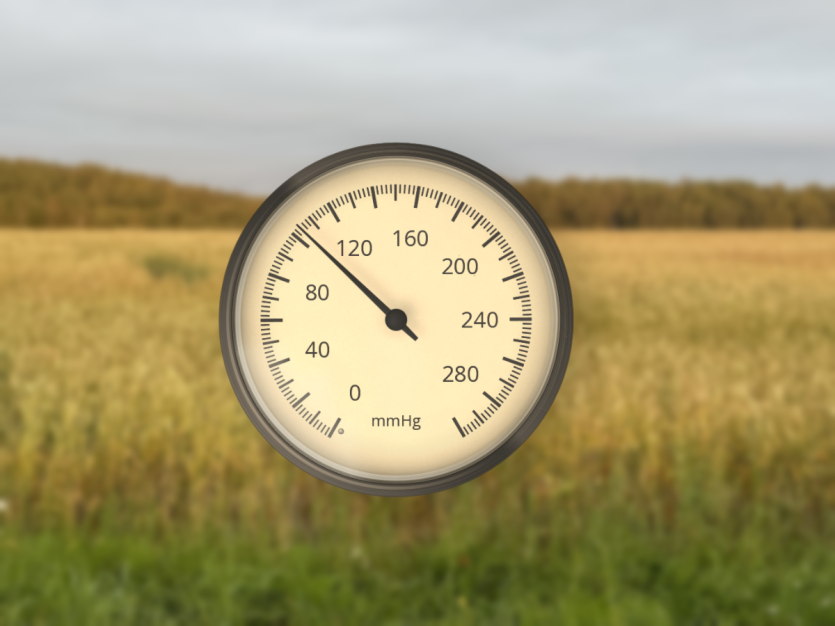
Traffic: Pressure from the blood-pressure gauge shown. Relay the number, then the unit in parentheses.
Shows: 104 (mmHg)
